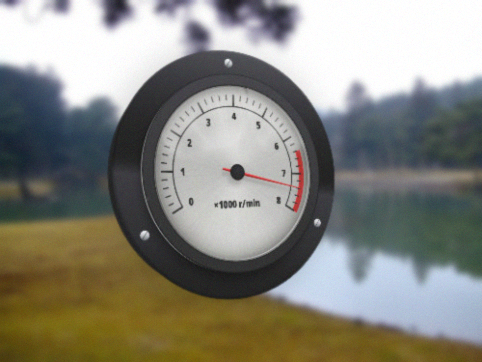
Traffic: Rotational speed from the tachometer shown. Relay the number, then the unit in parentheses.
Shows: 7400 (rpm)
